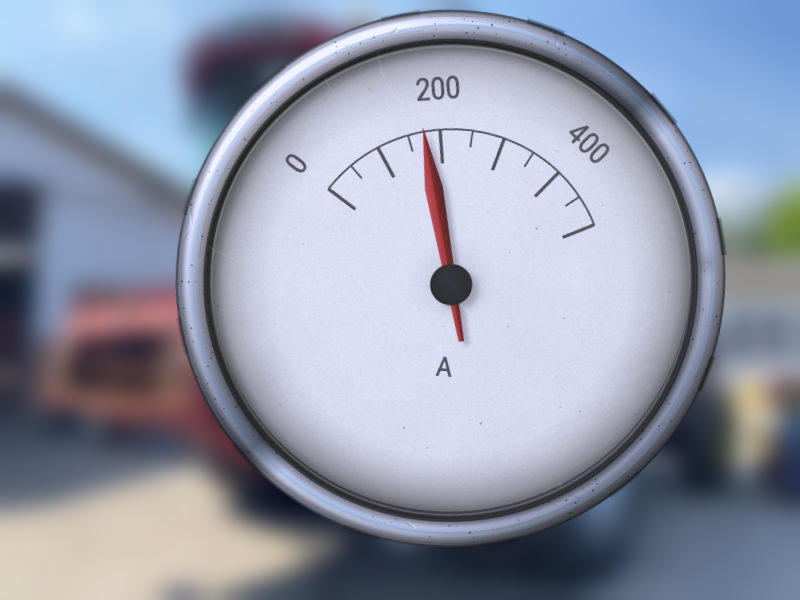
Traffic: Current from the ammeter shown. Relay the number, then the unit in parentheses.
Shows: 175 (A)
